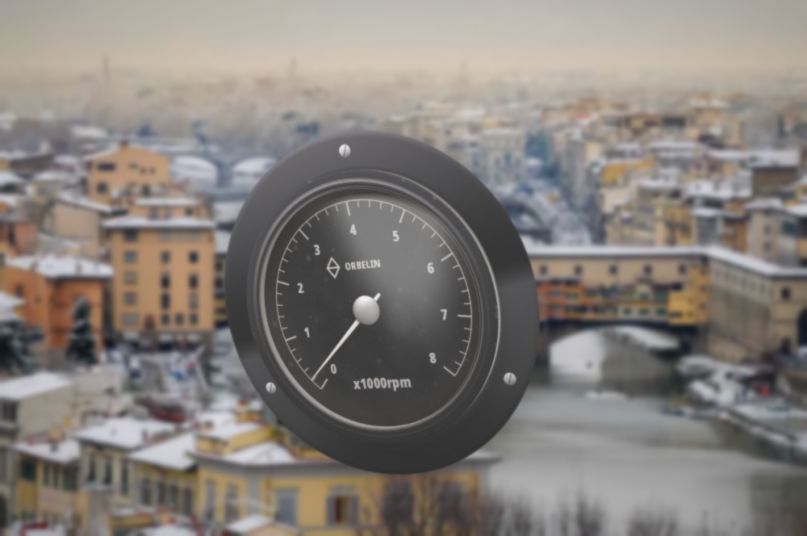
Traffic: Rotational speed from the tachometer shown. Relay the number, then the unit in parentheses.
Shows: 200 (rpm)
